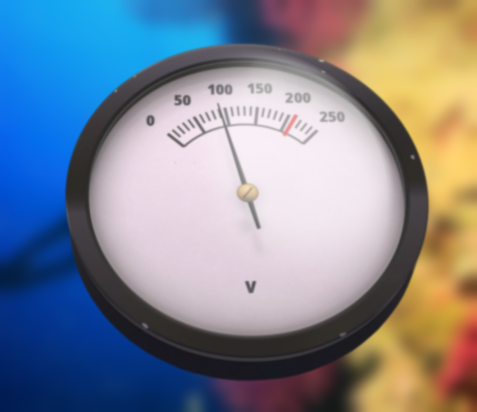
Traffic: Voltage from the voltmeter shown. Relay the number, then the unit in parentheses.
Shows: 90 (V)
